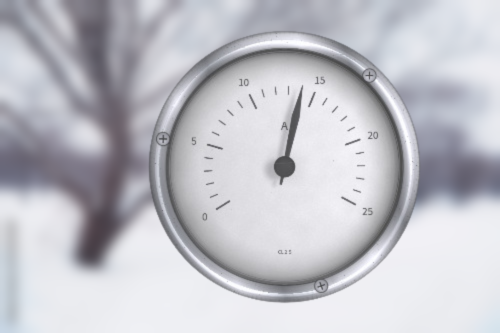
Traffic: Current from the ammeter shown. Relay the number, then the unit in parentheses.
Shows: 14 (A)
